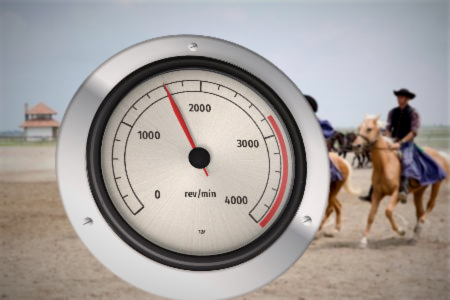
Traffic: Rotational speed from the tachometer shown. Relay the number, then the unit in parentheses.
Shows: 1600 (rpm)
